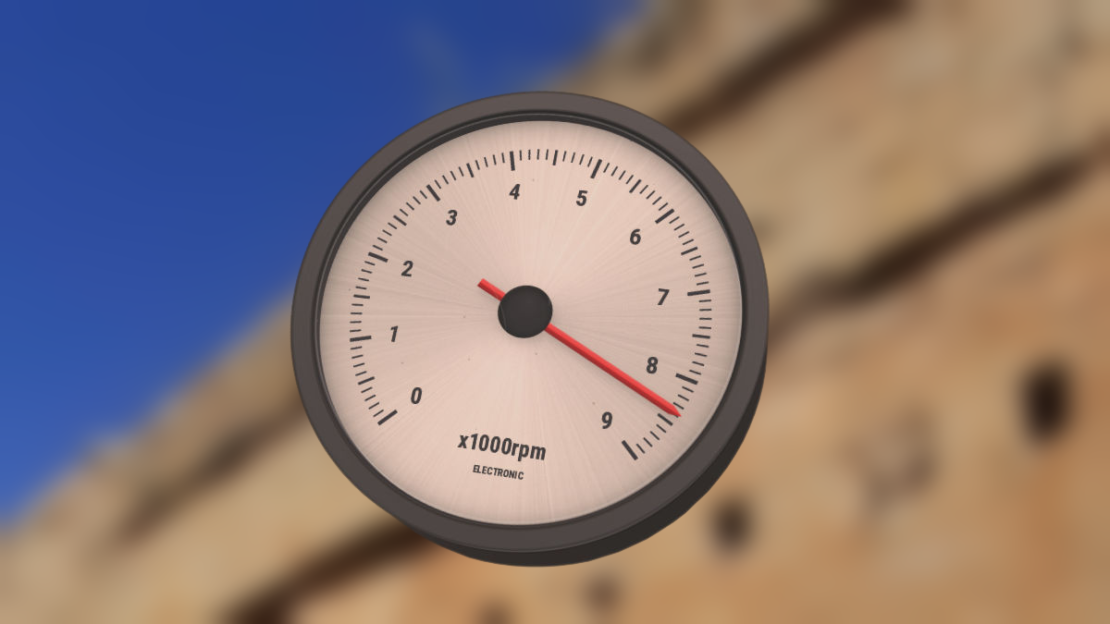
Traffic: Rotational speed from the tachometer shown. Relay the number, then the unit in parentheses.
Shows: 8400 (rpm)
